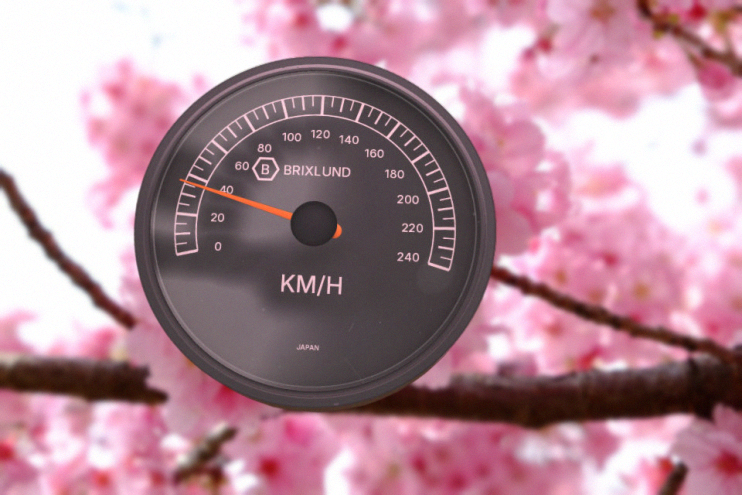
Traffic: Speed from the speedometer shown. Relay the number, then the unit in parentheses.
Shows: 35 (km/h)
